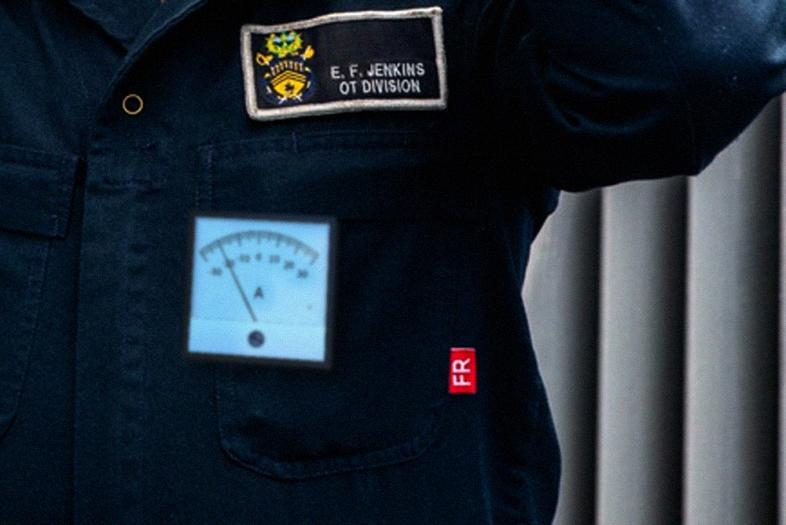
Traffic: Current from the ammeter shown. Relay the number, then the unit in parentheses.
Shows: -20 (A)
